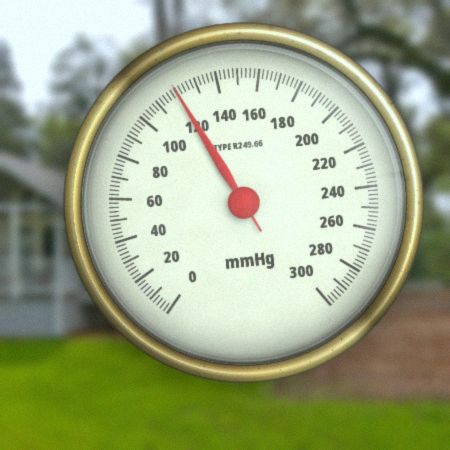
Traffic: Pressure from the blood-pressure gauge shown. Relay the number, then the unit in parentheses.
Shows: 120 (mmHg)
